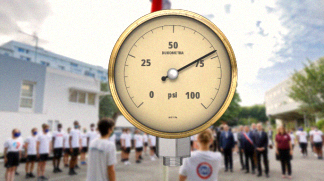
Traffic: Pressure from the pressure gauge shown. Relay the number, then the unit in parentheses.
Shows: 72.5 (psi)
